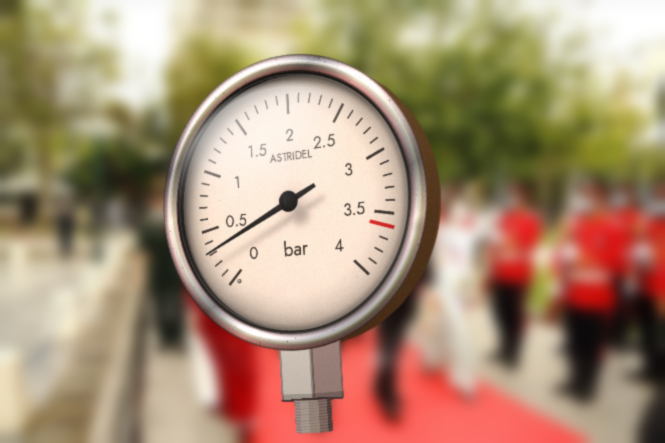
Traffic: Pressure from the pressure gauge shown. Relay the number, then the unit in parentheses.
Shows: 0.3 (bar)
